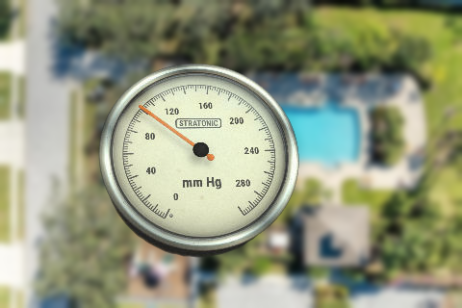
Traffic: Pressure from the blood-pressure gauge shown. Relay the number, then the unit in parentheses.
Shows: 100 (mmHg)
